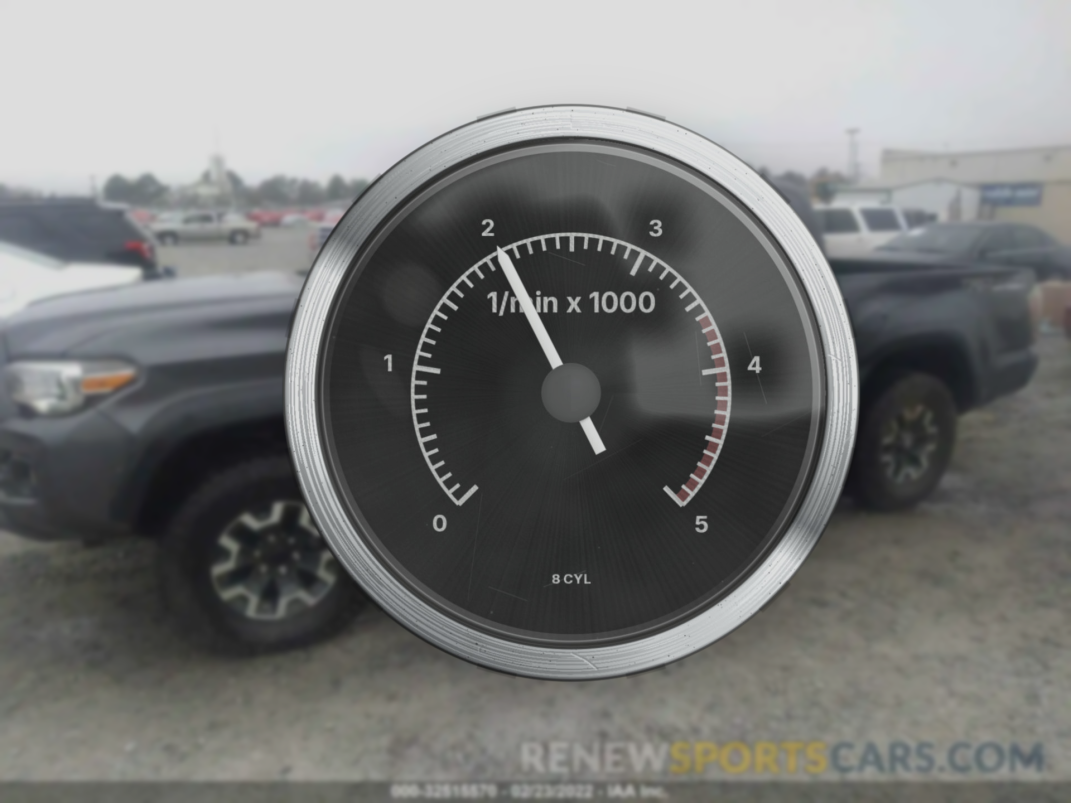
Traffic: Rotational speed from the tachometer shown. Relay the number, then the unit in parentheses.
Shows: 2000 (rpm)
